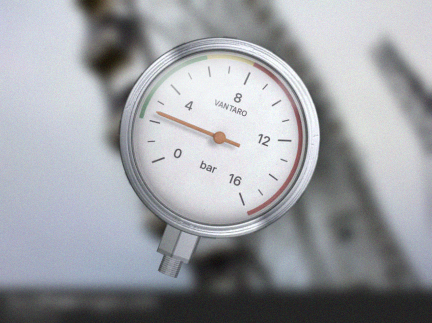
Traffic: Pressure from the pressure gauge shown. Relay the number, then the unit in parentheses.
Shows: 2.5 (bar)
